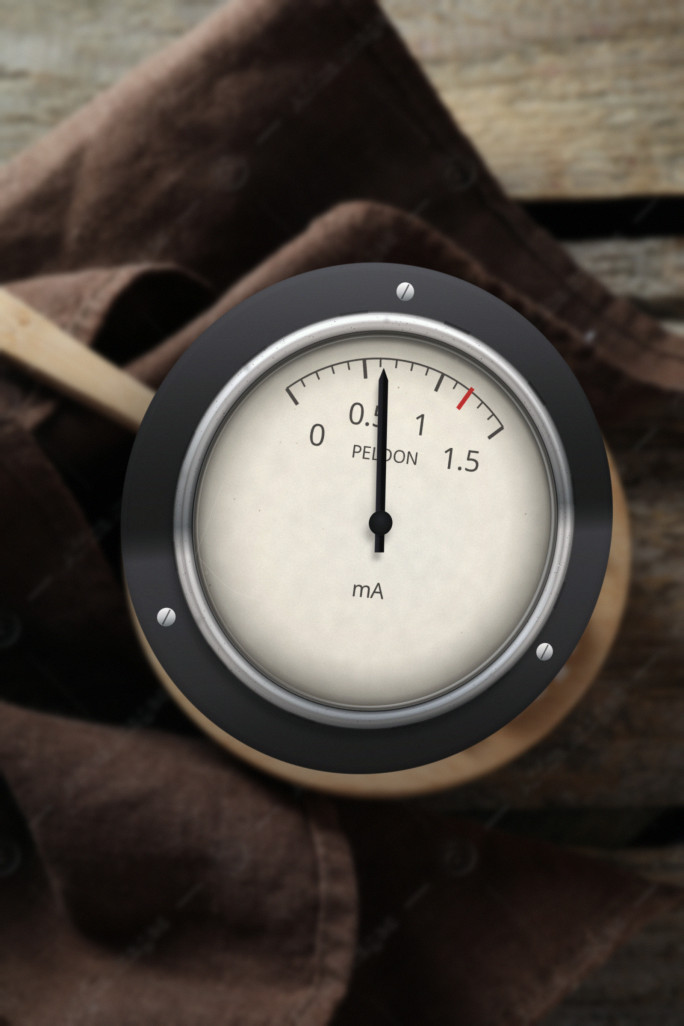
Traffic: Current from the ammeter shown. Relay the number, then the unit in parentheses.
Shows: 0.6 (mA)
